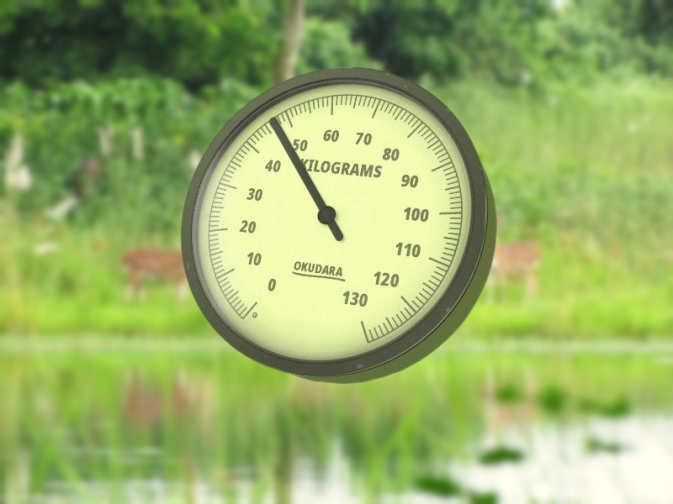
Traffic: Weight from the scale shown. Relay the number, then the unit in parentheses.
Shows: 47 (kg)
